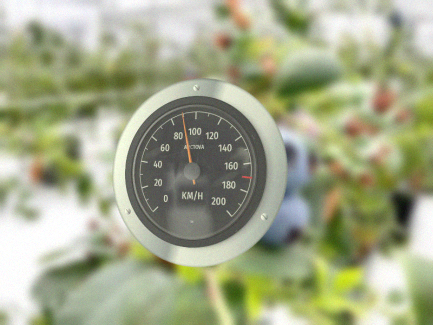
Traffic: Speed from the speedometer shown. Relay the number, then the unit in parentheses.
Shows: 90 (km/h)
